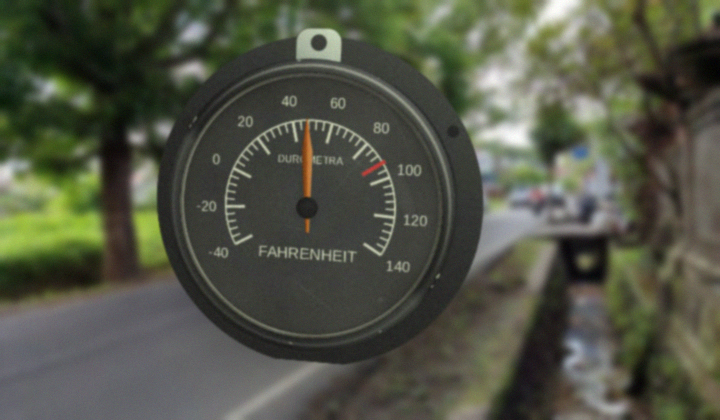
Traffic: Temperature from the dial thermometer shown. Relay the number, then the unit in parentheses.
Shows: 48 (°F)
